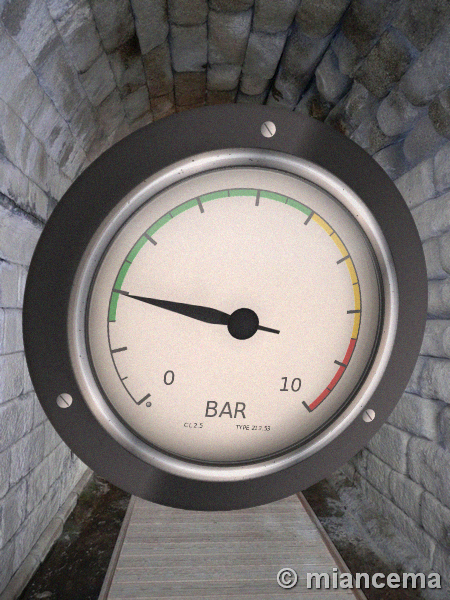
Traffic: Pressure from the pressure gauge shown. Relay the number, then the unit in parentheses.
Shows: 2 (bar)
